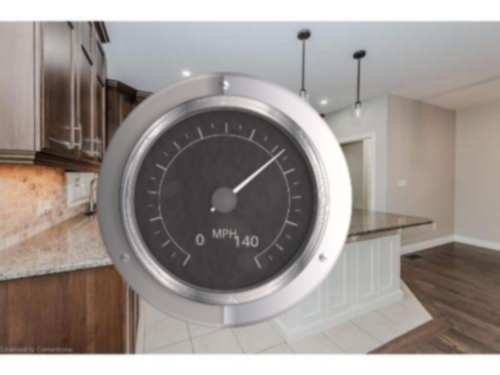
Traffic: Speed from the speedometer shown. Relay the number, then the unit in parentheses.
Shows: 92.5 (mph)
